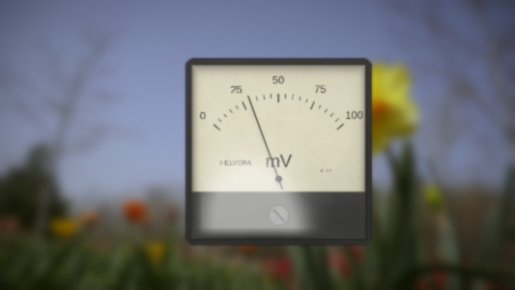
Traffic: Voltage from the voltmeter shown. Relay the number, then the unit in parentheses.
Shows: 30 (mV)
